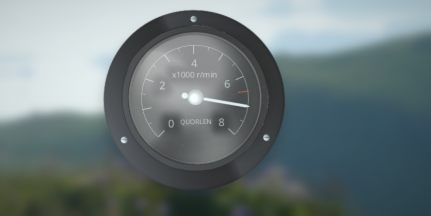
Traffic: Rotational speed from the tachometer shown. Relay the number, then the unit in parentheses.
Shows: 7000 (rpm)
